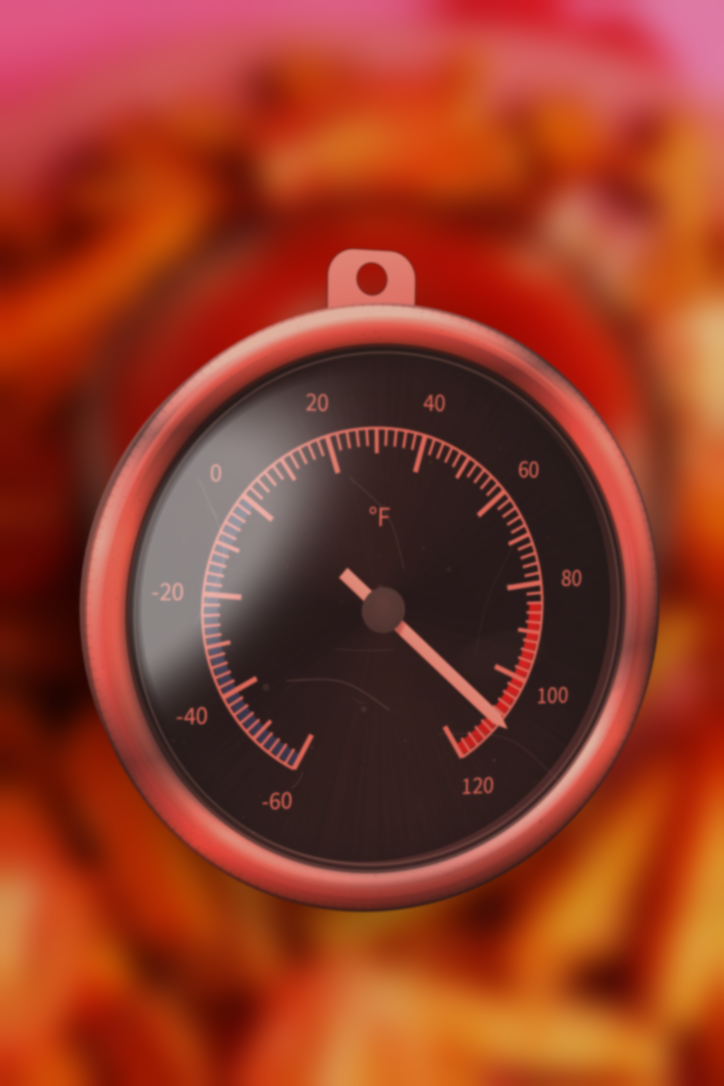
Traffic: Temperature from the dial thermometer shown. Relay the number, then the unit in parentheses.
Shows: 110 (°F)
